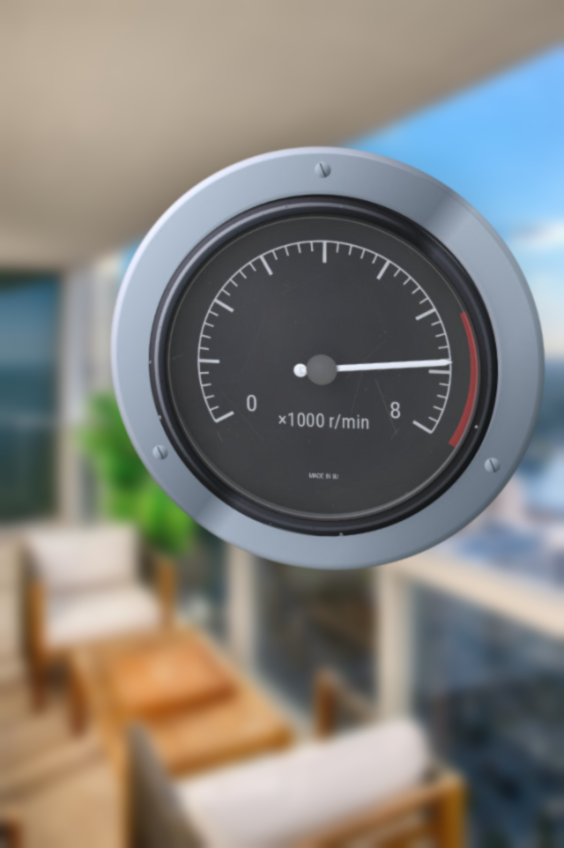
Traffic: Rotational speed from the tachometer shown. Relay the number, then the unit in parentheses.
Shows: 6800 (rpm)
